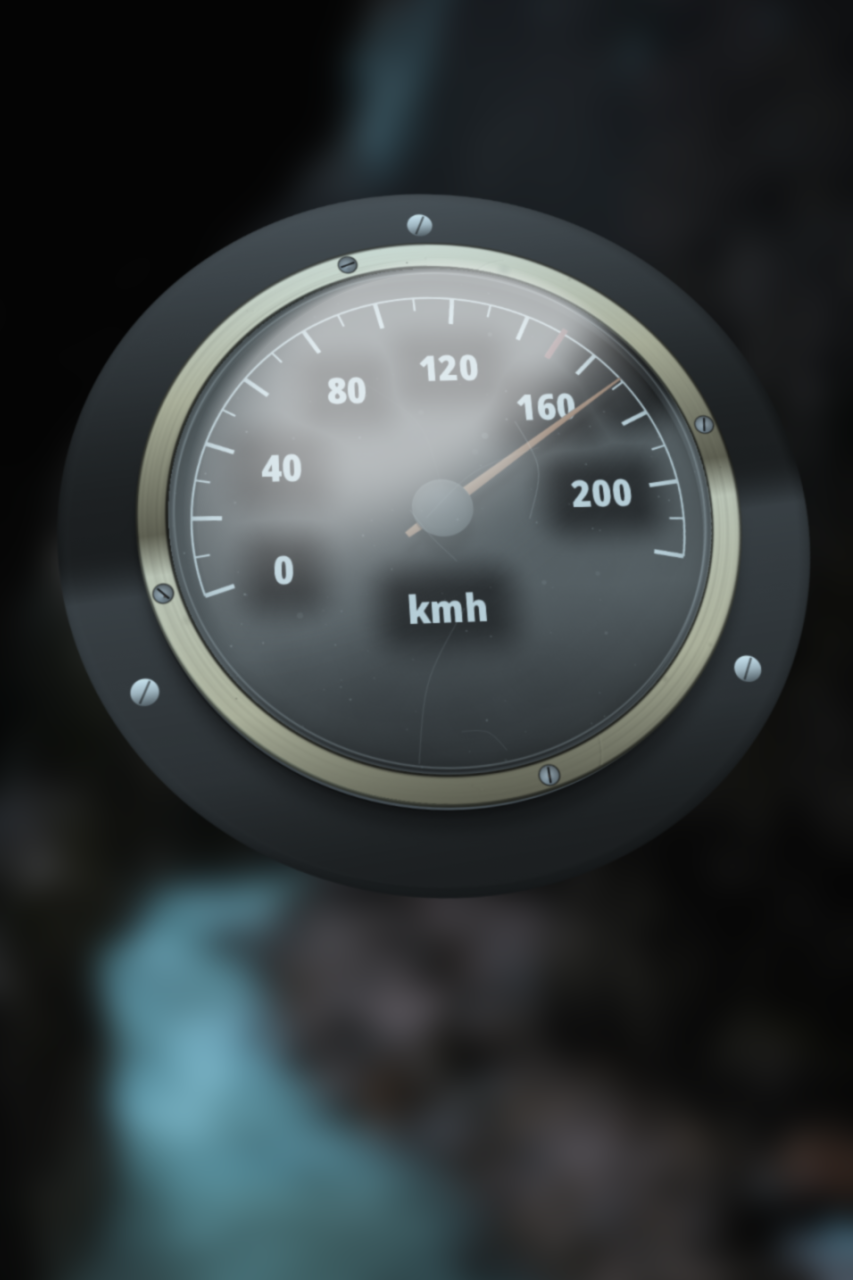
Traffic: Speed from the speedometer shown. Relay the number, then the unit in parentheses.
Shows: 170 (km/h)
